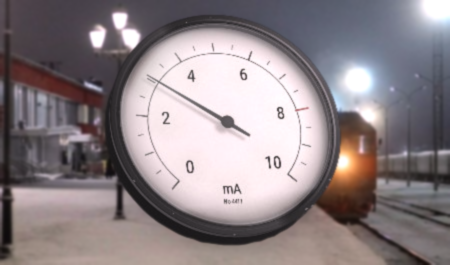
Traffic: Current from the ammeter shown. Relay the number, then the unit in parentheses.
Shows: 3 (mA)
